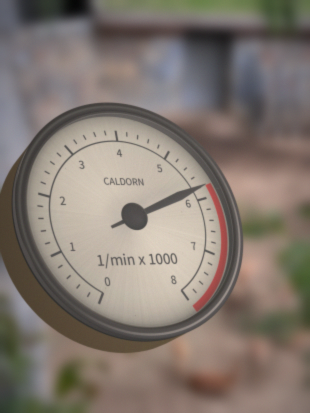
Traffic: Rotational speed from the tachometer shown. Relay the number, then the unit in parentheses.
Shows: 5800 (rpm)
